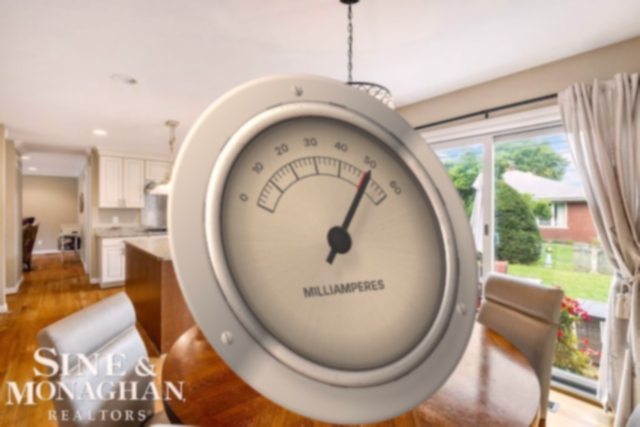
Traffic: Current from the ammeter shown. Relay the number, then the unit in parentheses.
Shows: 50 (mA)
